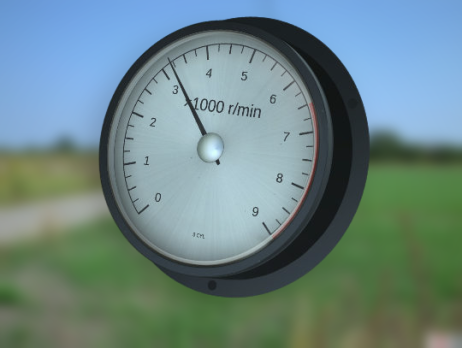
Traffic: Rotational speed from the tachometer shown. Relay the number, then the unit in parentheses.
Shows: 3250 (rpm)
